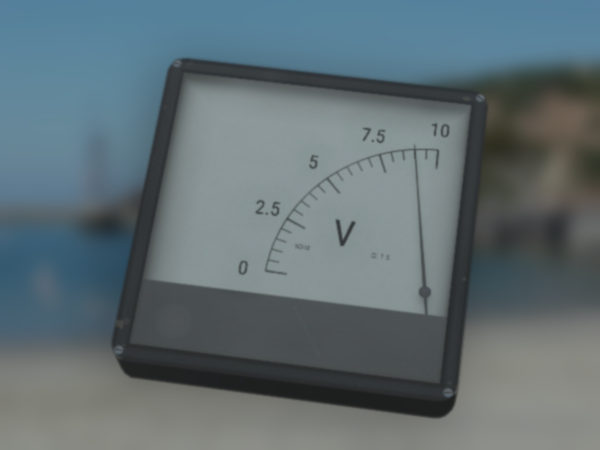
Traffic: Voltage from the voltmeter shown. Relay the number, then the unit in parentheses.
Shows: 9 (V)
